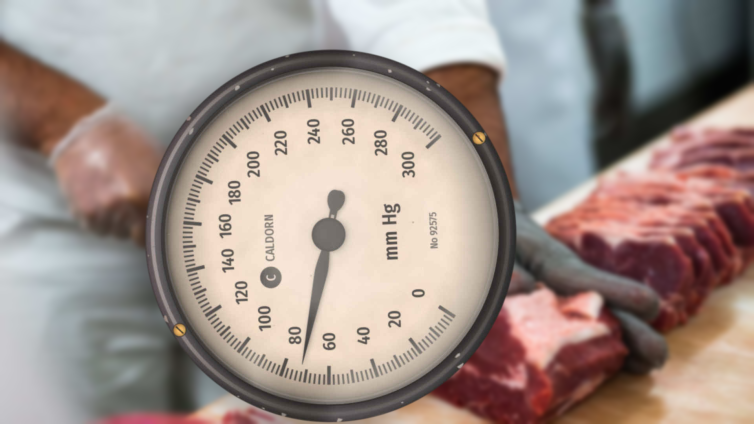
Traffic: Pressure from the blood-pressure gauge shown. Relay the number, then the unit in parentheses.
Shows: 72 (mmHg)
